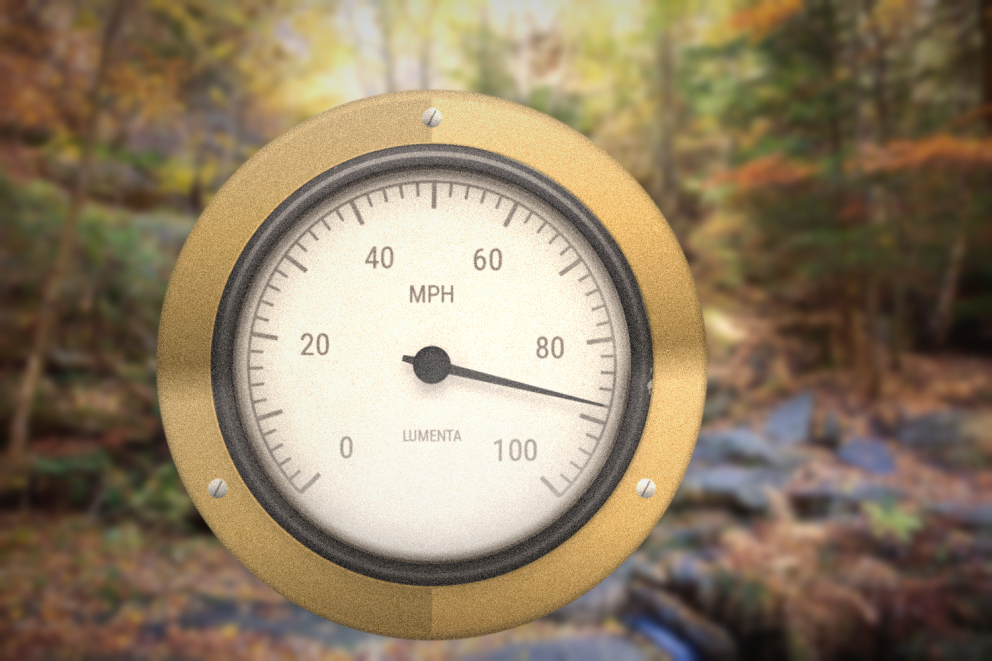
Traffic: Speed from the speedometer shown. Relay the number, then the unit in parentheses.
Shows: 88 (mph)
